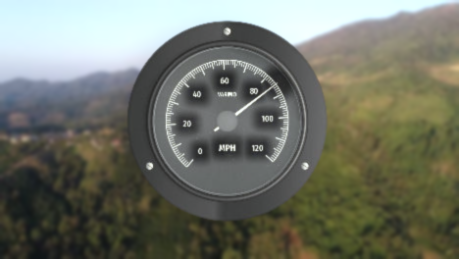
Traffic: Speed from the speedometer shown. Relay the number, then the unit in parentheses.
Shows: 85 (mph)
